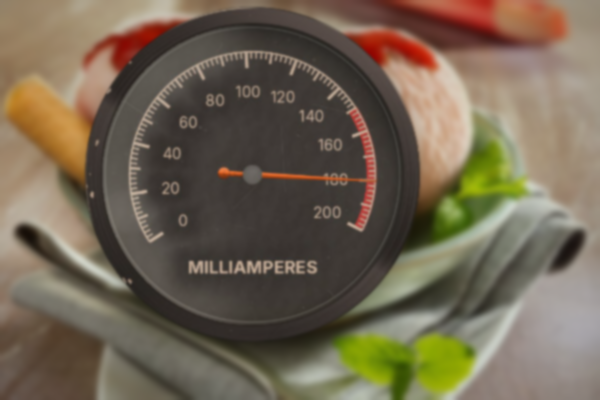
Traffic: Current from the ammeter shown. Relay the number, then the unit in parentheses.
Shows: 180 (mA)
